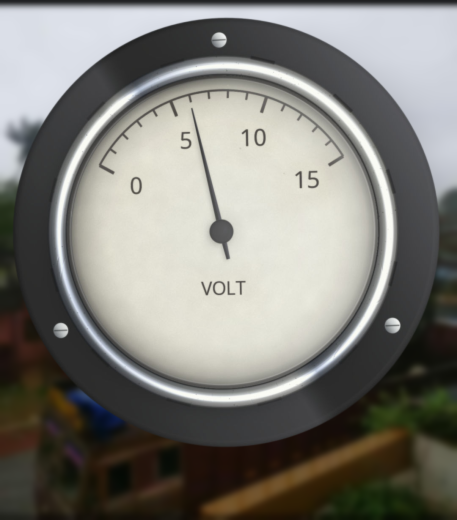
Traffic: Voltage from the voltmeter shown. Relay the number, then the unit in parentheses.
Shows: 6 (V)
